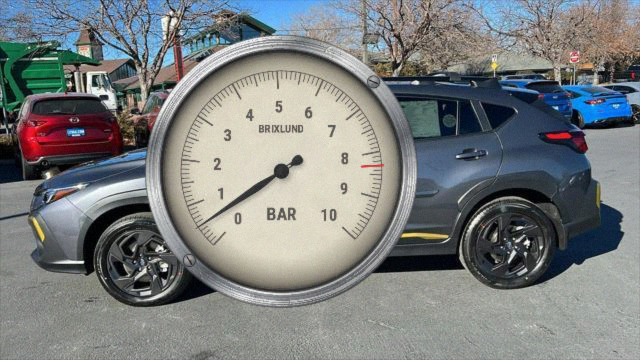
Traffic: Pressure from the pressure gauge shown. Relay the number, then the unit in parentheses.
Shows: 0.5 (bar)
